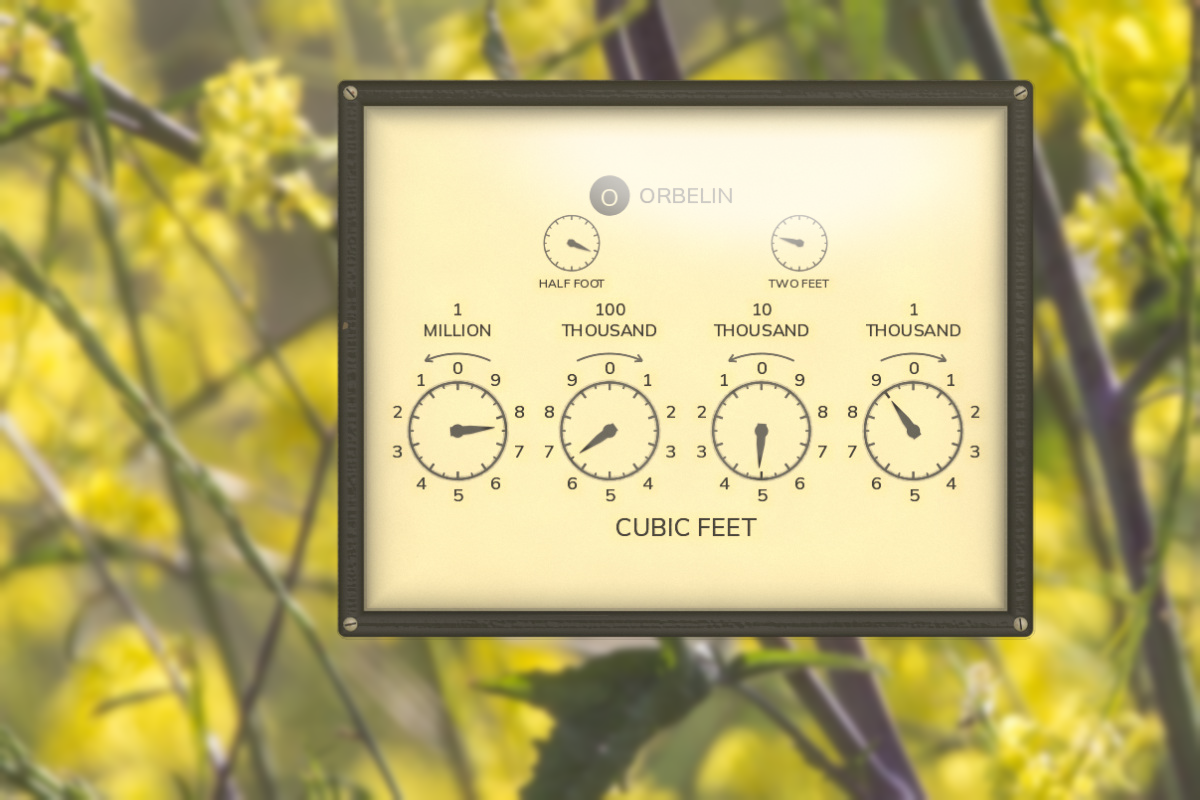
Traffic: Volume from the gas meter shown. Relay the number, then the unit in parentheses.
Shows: 764900 (ft³)
